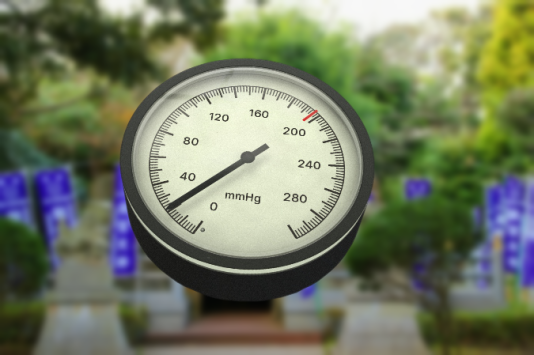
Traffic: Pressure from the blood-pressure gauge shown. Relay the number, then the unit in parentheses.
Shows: 20 (mmHg)
